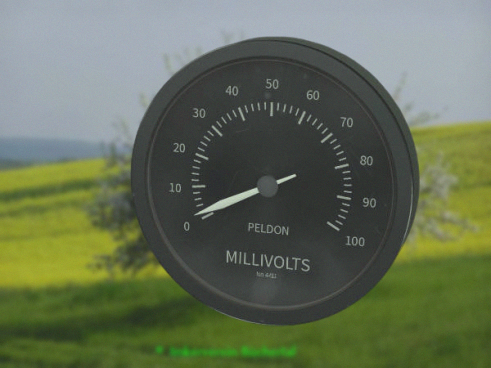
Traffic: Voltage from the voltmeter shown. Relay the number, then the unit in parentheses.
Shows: 2 (mV)
